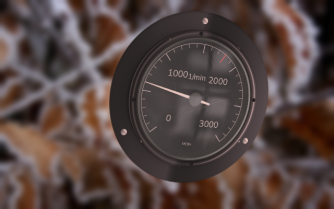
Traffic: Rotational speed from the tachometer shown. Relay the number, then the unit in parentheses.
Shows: 600 (rpm)
